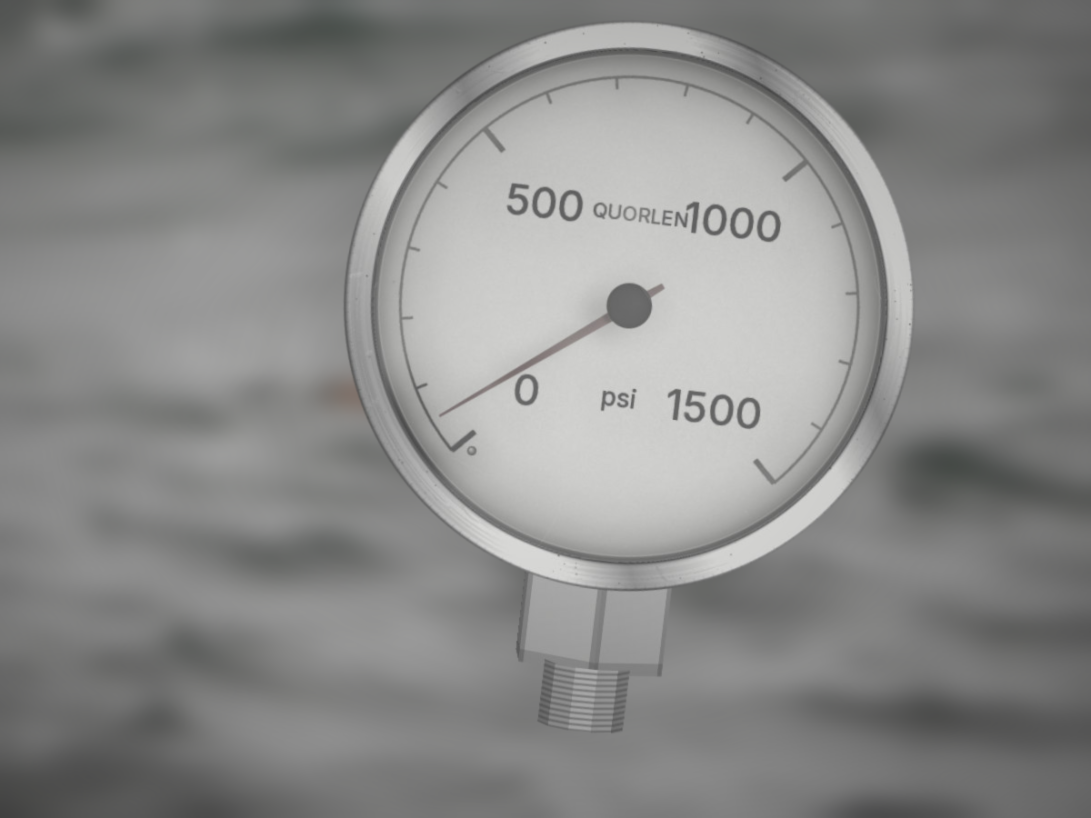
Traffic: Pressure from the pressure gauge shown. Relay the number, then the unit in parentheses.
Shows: 50 (psi)
